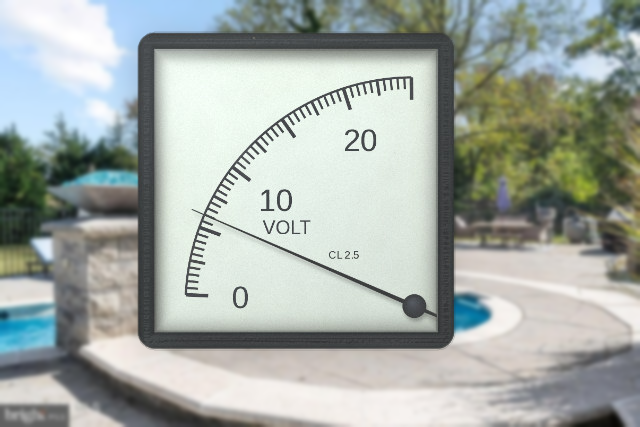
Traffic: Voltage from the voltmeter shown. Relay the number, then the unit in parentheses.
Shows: 6 (V)
